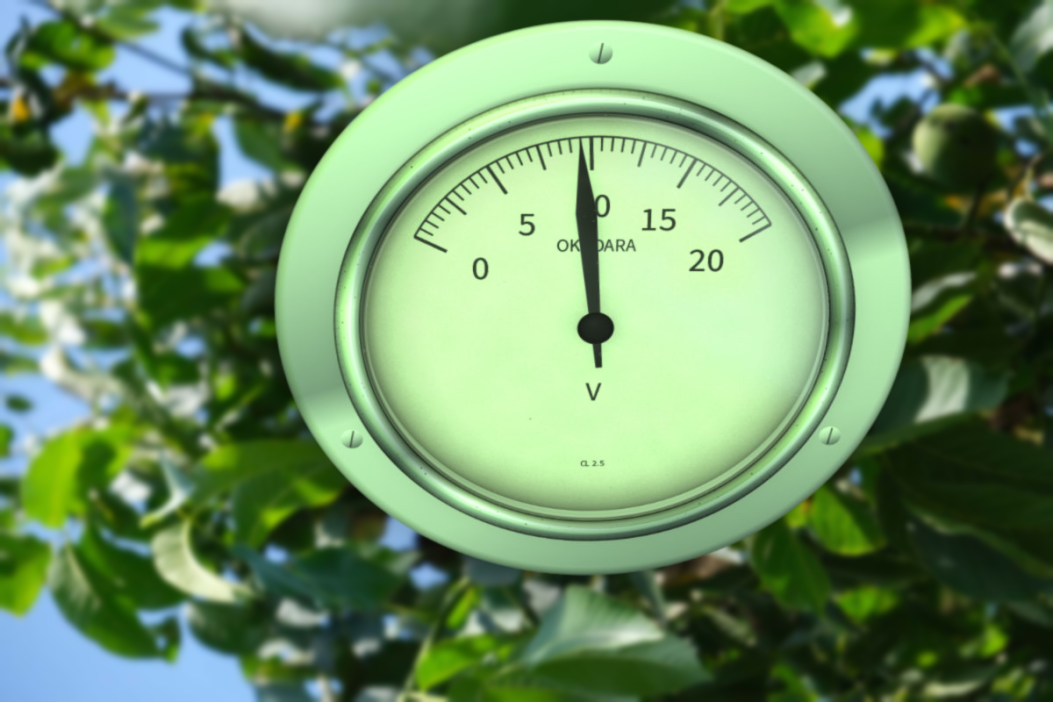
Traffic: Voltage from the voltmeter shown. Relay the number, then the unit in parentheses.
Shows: 9.5 (V)
